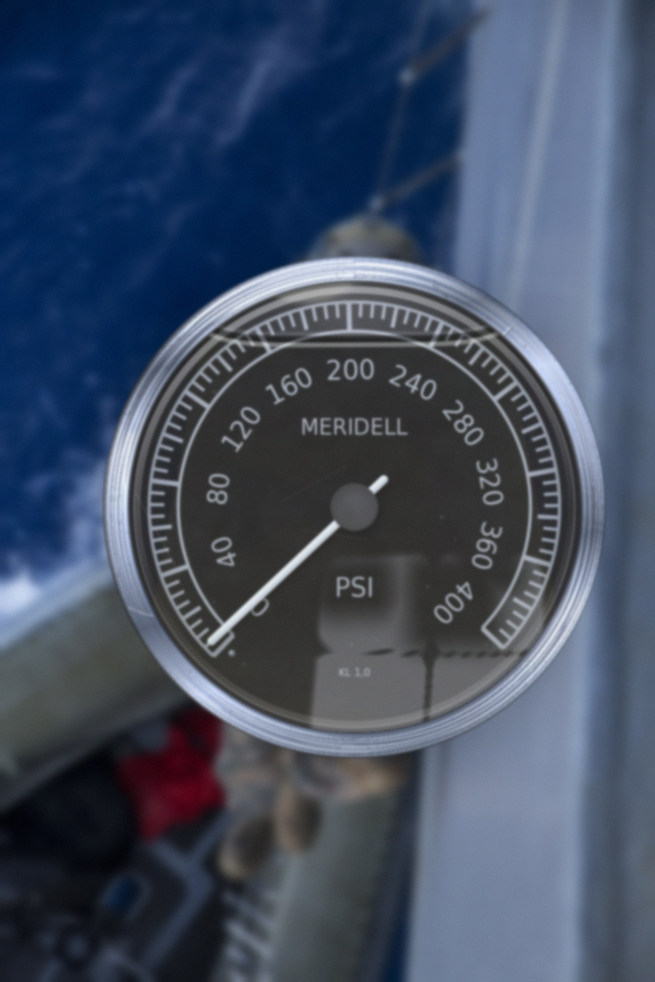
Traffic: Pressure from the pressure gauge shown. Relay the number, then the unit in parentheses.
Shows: 5 (psi)
